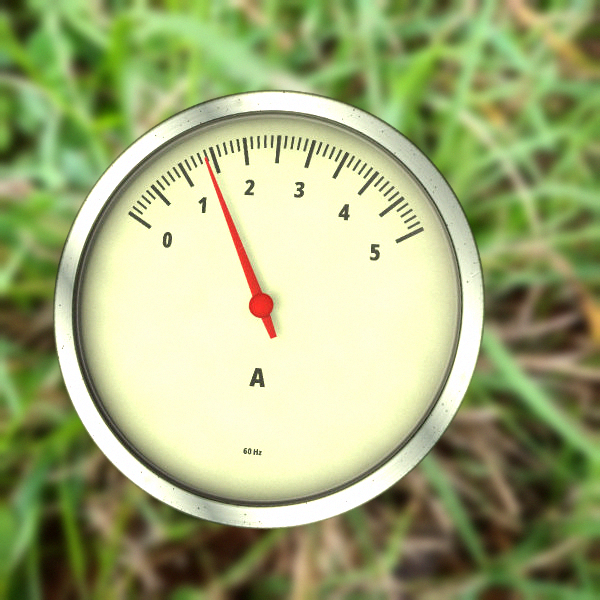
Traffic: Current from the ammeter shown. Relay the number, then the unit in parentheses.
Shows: 1.4 (A)
